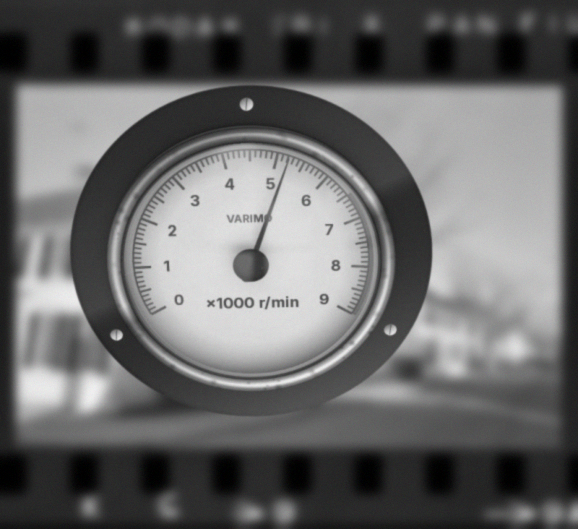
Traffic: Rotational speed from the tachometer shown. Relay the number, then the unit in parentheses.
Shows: 5200 (rpm)
